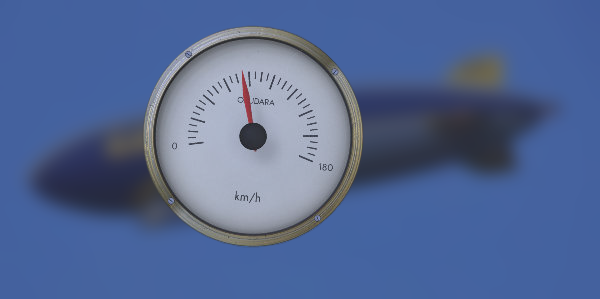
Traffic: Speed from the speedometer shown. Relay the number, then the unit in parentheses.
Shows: 75 (km/h)
